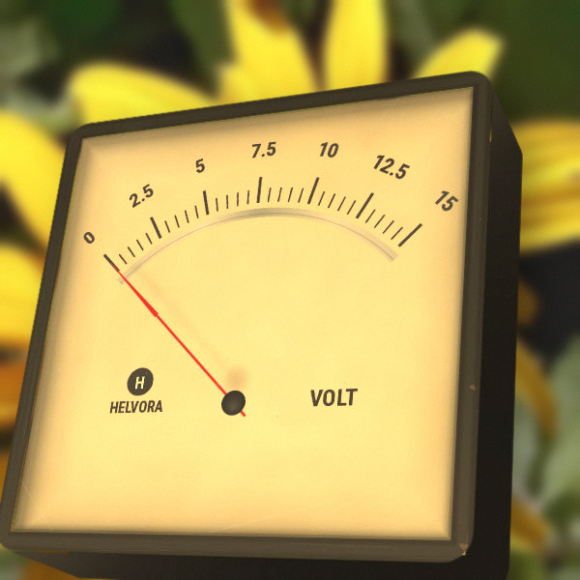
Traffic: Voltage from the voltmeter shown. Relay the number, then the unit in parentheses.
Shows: 0 (V)
